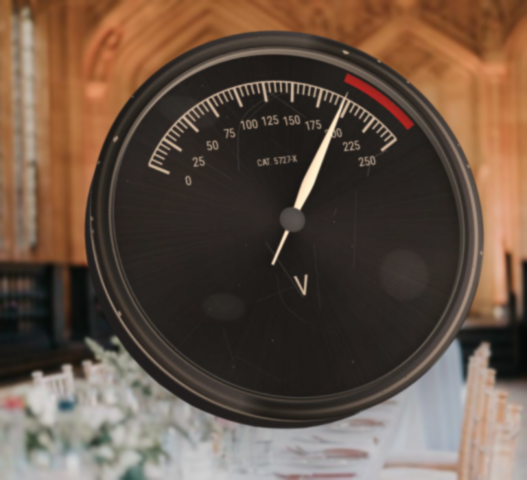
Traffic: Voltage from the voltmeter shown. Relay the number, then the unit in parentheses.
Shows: 195 (V)
